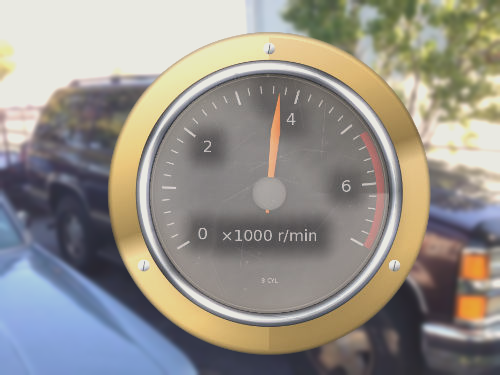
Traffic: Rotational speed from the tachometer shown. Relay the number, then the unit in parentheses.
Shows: 3700 (rpm)
